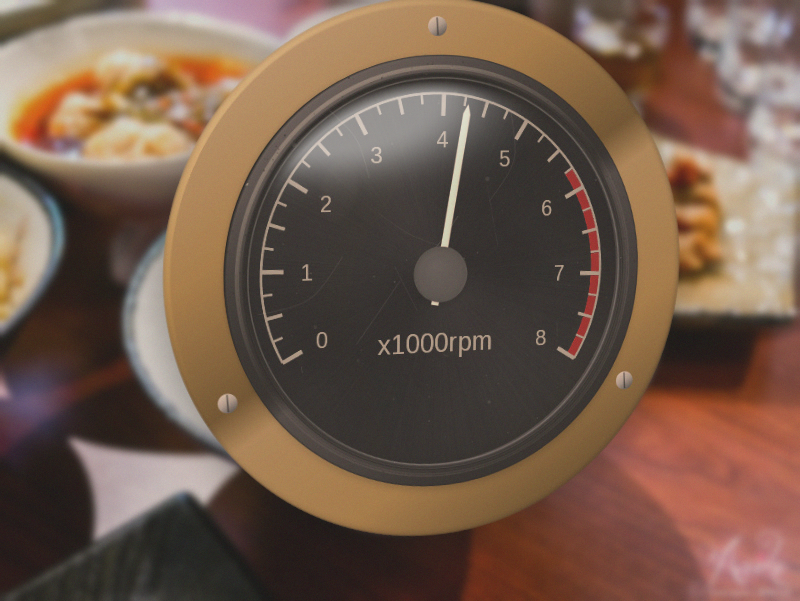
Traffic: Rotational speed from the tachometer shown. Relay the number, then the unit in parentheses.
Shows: 4250 (rpm)
